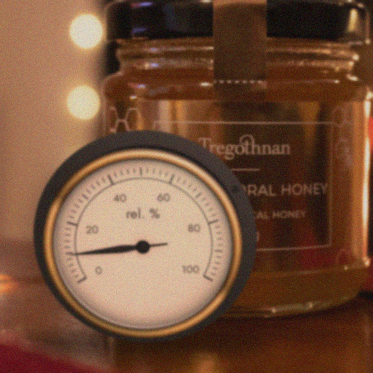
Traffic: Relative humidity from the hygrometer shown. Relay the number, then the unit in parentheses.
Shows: 10 (%)
